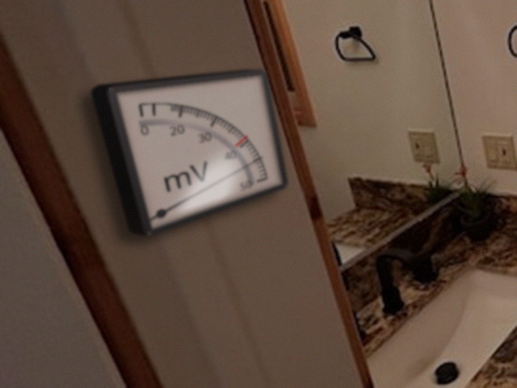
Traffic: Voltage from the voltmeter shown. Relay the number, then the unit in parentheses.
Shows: 45 (mV)
